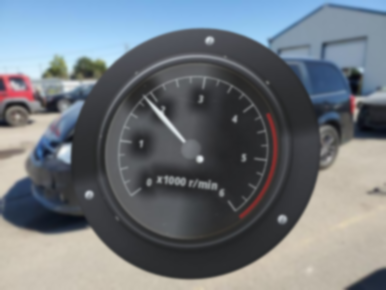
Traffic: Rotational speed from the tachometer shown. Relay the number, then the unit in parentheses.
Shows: 1875 (rpm)
